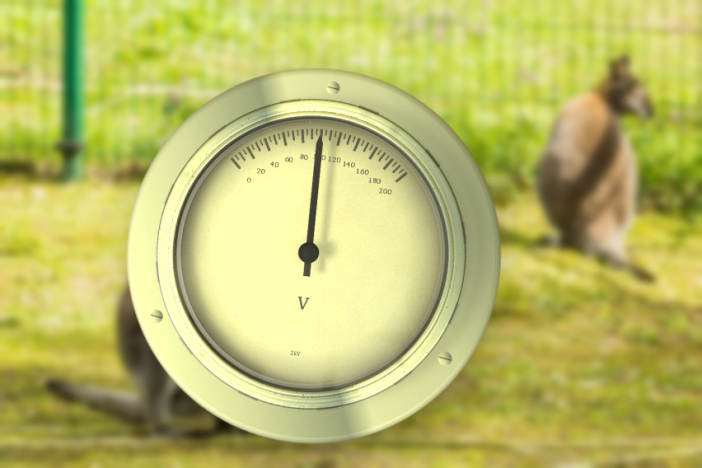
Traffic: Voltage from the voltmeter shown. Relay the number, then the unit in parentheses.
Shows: 100 (V)
